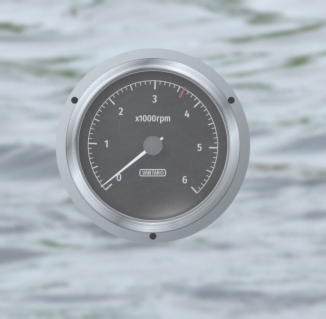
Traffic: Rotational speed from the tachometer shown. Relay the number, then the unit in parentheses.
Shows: 100 (rpm)
